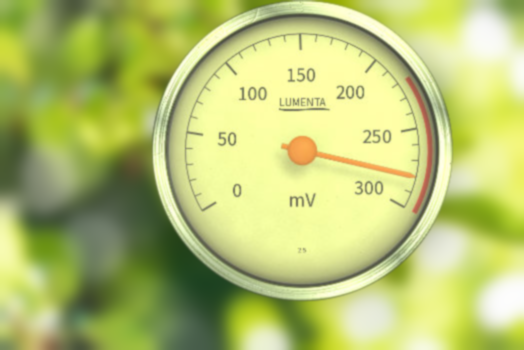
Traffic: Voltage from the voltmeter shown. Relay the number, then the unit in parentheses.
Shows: 280 (mV)
